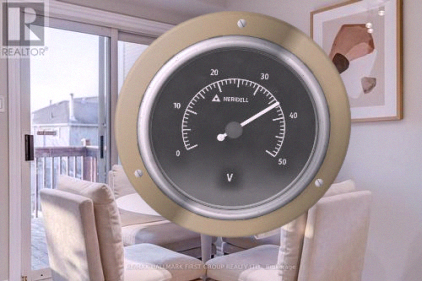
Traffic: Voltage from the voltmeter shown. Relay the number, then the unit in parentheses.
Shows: 36 (V)
